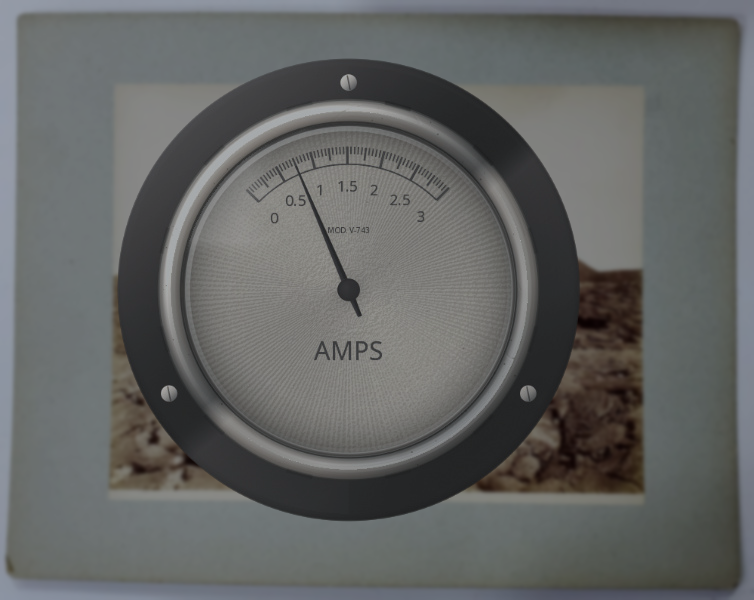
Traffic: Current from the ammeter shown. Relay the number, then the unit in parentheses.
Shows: 0.75 (A)
